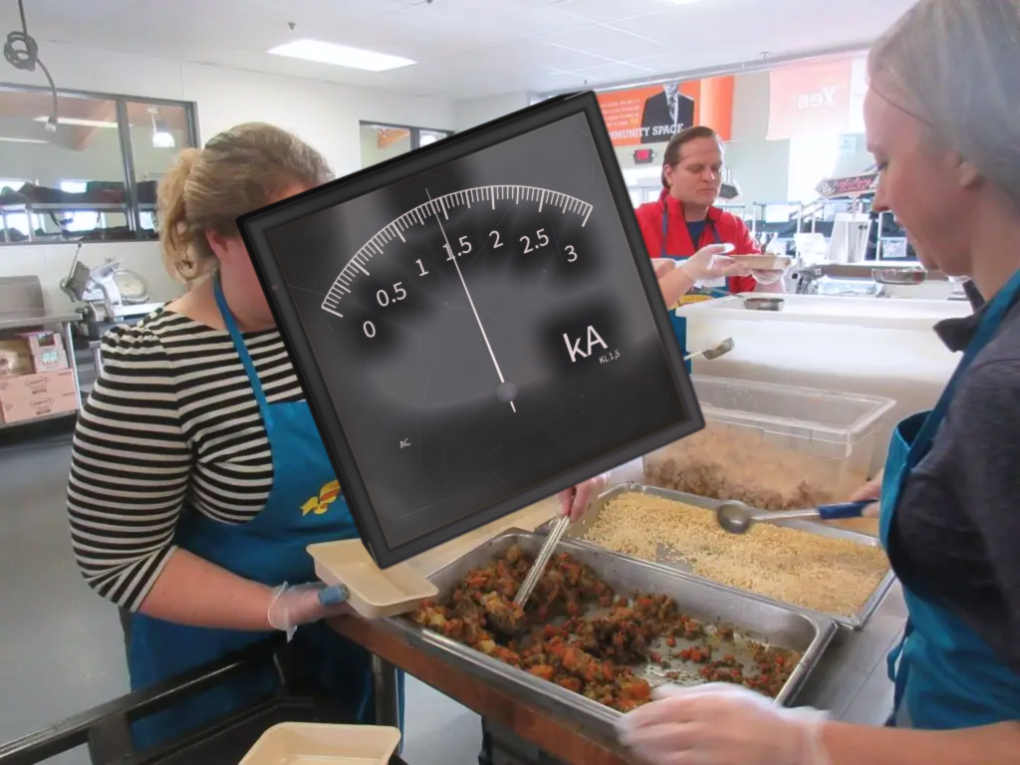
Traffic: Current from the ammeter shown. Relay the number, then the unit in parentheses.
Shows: 1.4 (kA)
